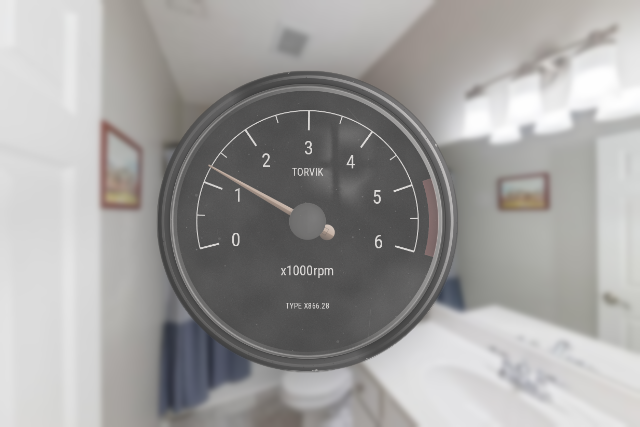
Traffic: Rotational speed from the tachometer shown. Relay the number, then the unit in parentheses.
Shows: 1250 (rpm)
